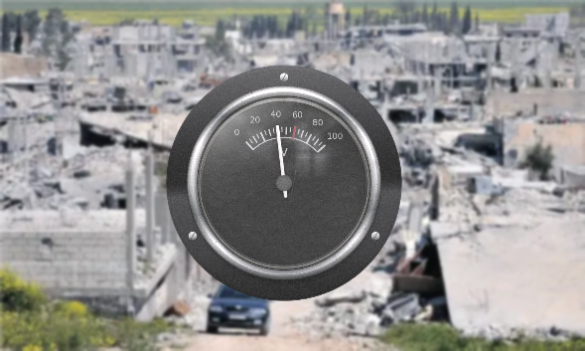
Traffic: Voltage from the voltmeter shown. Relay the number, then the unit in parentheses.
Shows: 40 (V)
